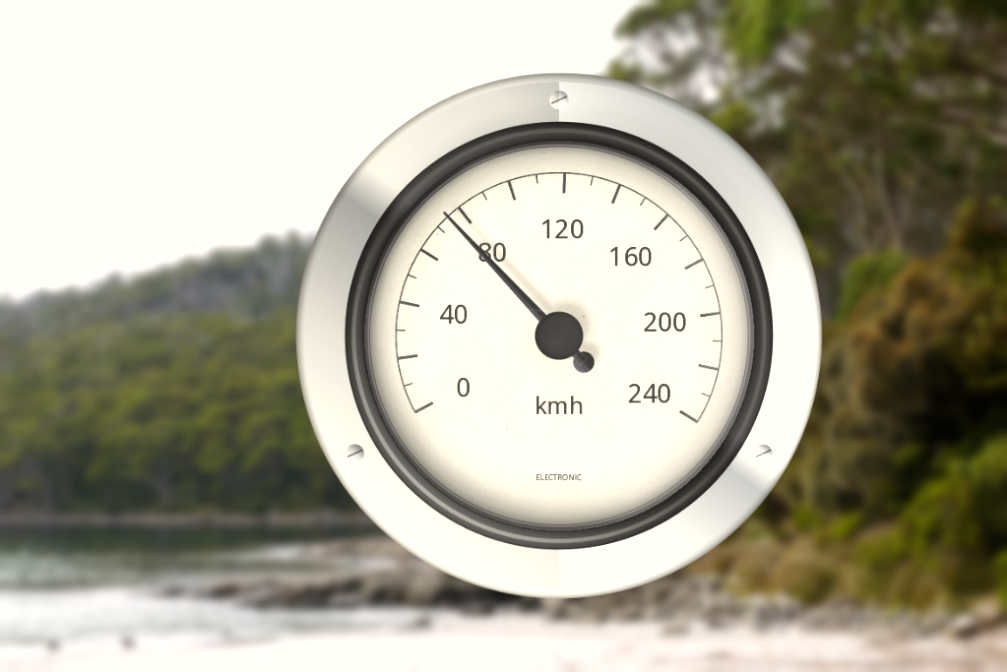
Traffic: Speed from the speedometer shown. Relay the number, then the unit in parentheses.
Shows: 75 (km/h)
